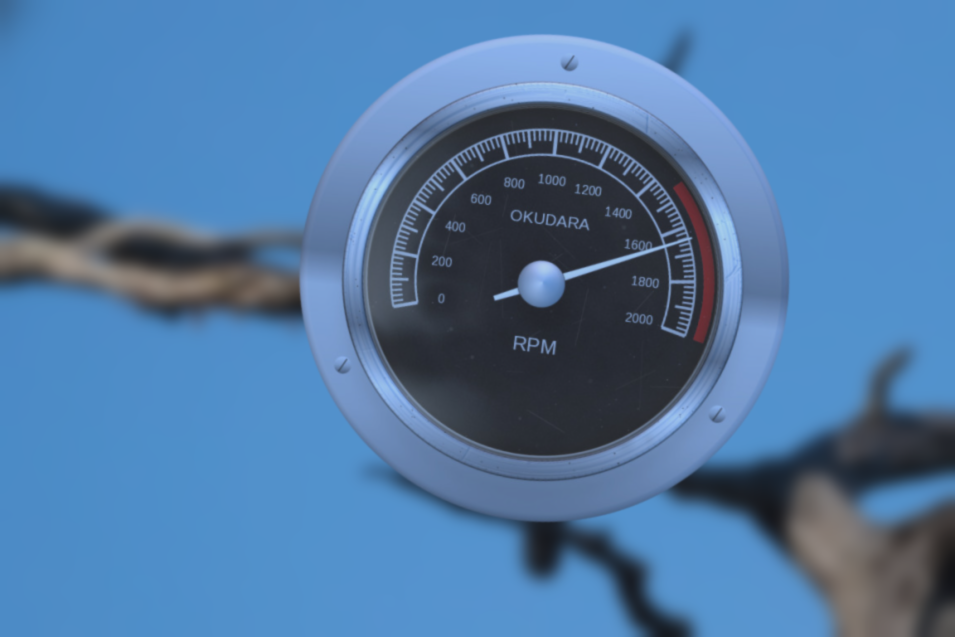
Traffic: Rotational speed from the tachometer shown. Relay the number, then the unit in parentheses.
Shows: 1640 (rpm)
